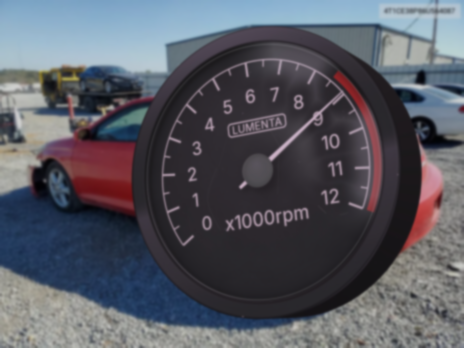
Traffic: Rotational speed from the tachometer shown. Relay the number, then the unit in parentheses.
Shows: 9000 (rpm)
